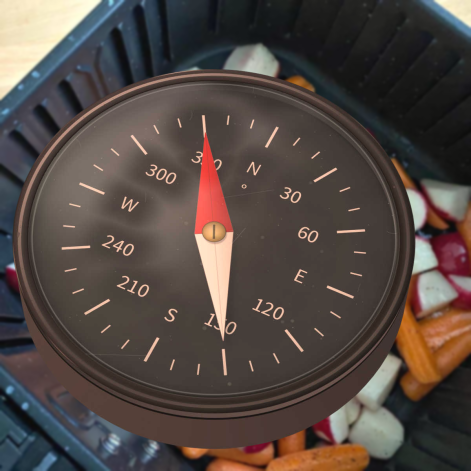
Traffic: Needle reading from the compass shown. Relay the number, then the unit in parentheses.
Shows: 330 (°)
